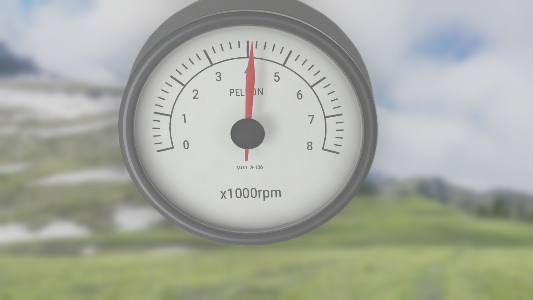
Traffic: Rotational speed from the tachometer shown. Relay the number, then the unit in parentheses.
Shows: 4100 (rpm)
